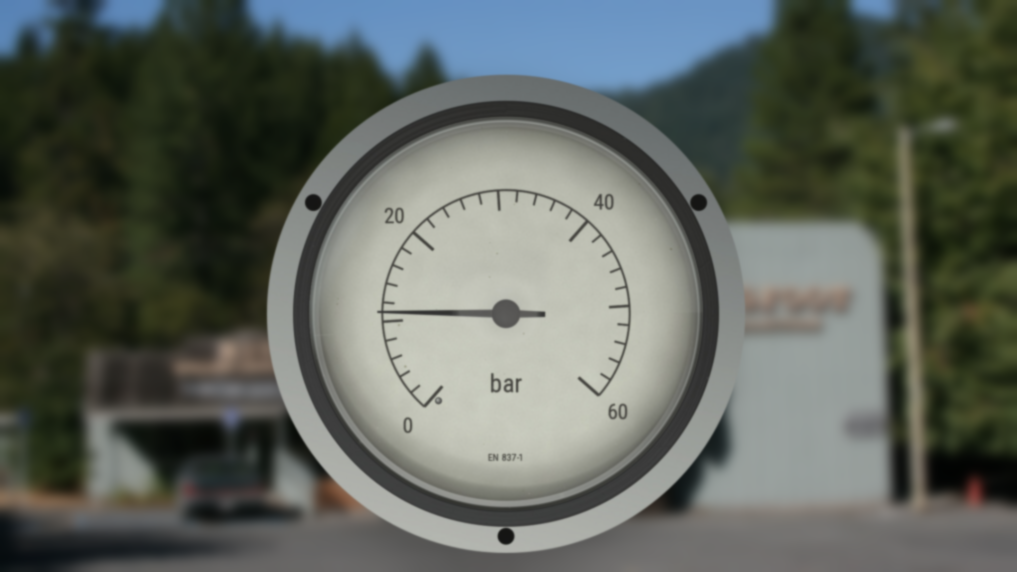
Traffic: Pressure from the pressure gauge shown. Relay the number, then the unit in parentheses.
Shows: 11 (bar)
